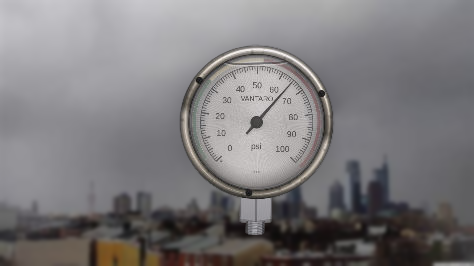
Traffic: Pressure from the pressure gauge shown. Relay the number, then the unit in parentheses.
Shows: 65 (psi)
